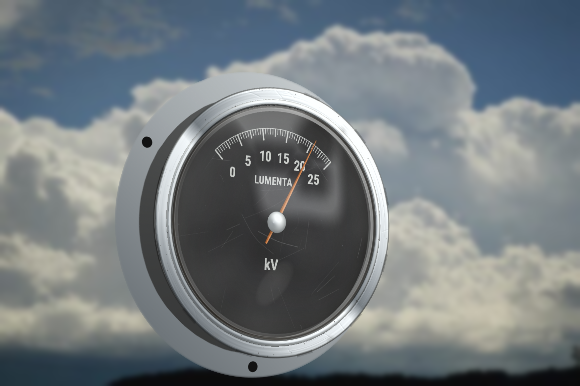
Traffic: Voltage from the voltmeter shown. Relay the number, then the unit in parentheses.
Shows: 20 (kV)
